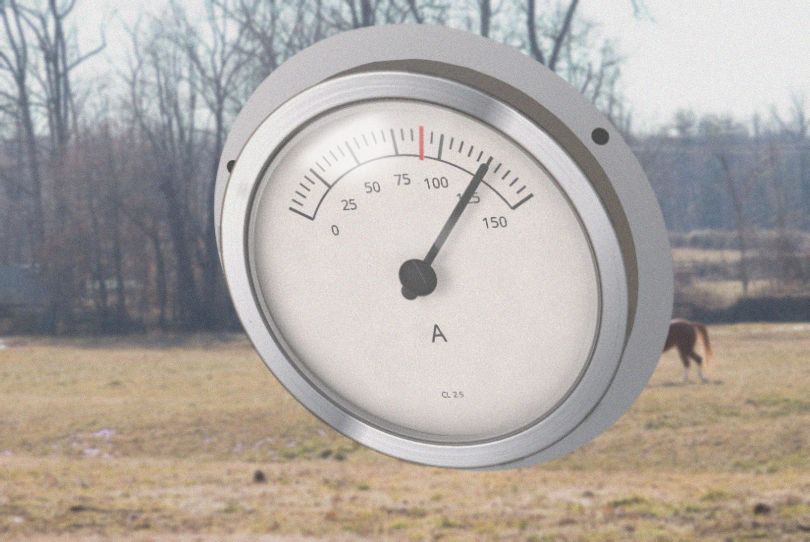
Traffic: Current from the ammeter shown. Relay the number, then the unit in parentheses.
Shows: 125 (A)
